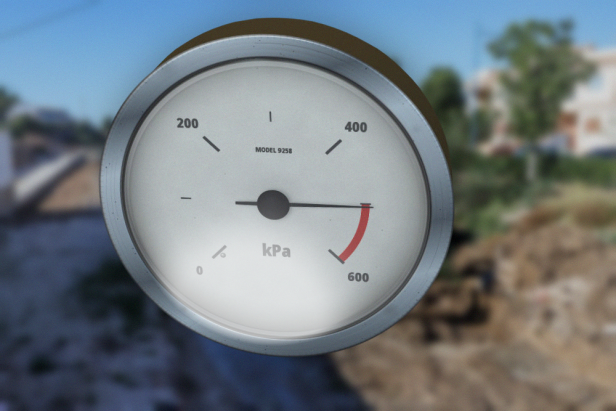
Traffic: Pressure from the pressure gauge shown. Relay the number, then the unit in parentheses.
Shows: 500 (kPa)
